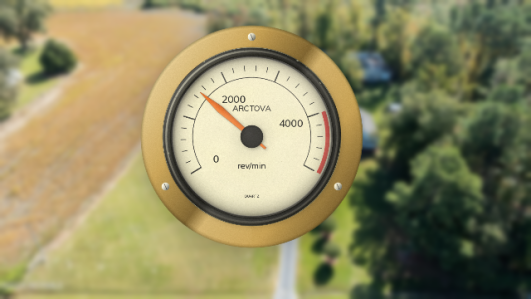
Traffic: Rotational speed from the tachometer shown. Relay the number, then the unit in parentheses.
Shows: 1500 (rpm)
